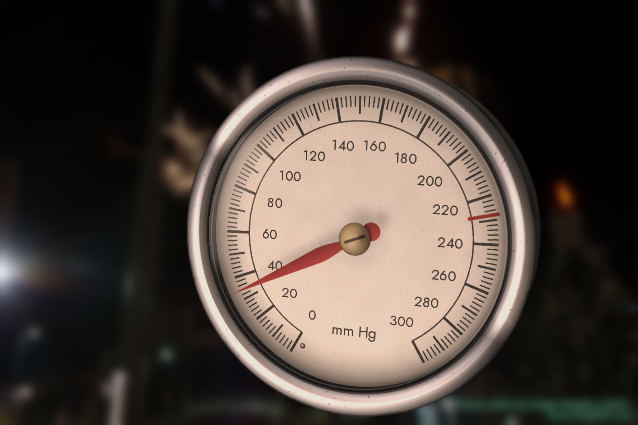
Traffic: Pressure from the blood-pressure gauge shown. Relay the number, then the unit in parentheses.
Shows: 34 (mmHg)
